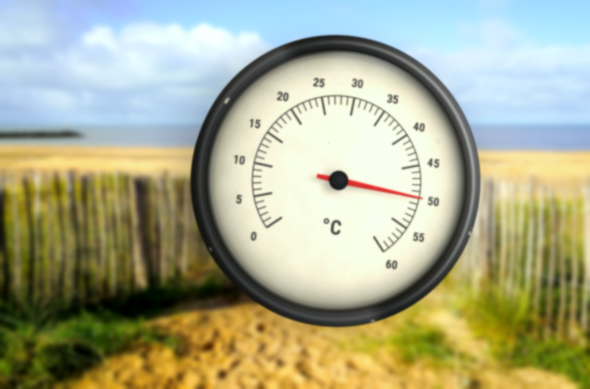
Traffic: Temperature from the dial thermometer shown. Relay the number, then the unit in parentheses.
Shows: 50 (°C)
